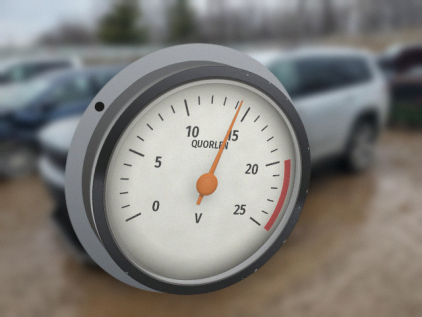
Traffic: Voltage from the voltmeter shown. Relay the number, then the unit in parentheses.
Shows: 14 (V)
